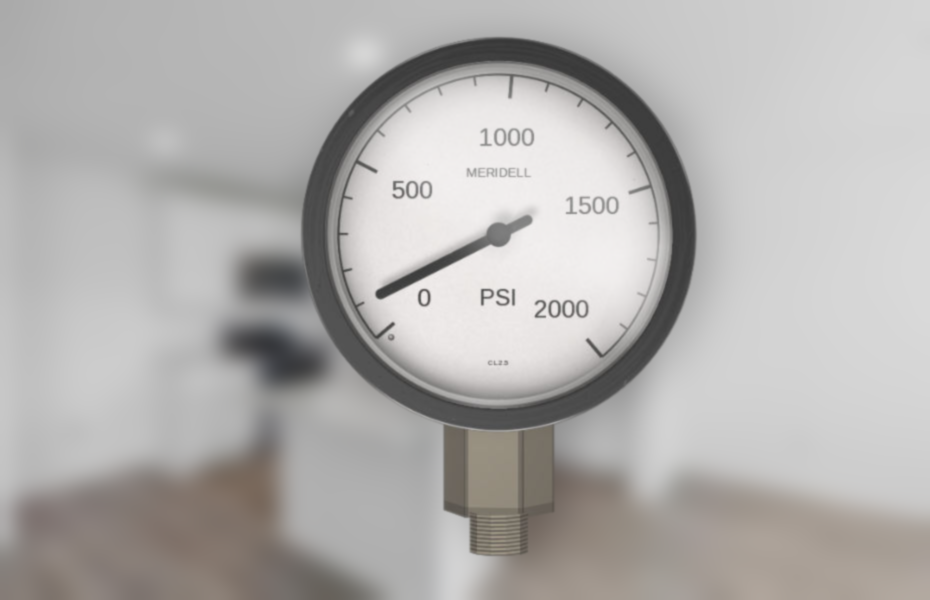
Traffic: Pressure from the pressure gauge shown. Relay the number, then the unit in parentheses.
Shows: 100 (psi)
